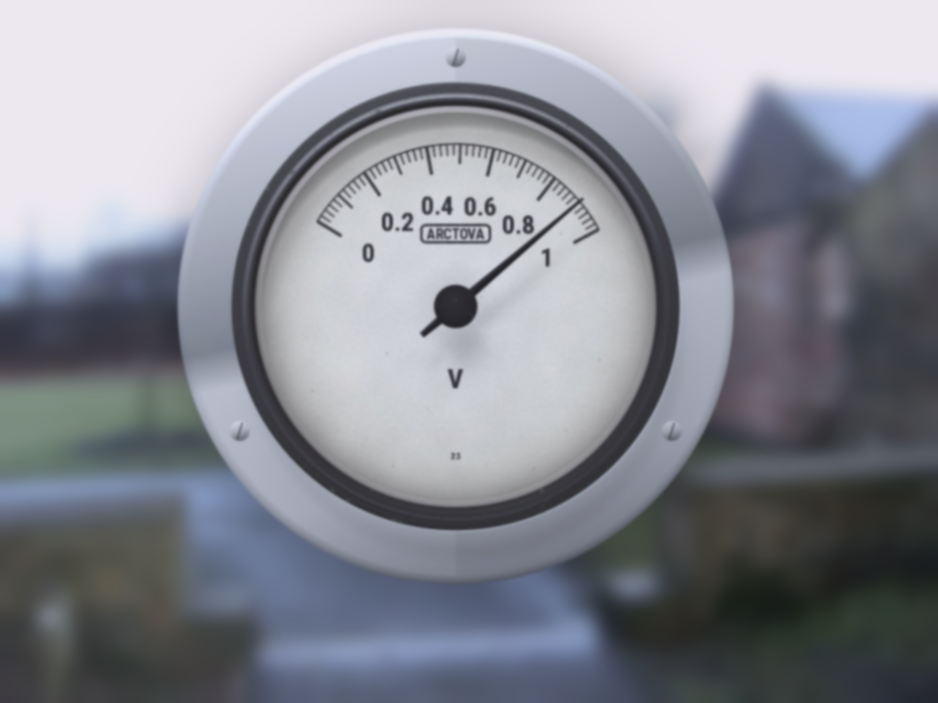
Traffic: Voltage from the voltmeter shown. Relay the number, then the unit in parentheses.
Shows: 0.9 (V)
